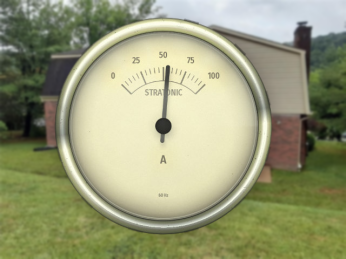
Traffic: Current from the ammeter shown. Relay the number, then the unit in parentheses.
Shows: 55 (A)
